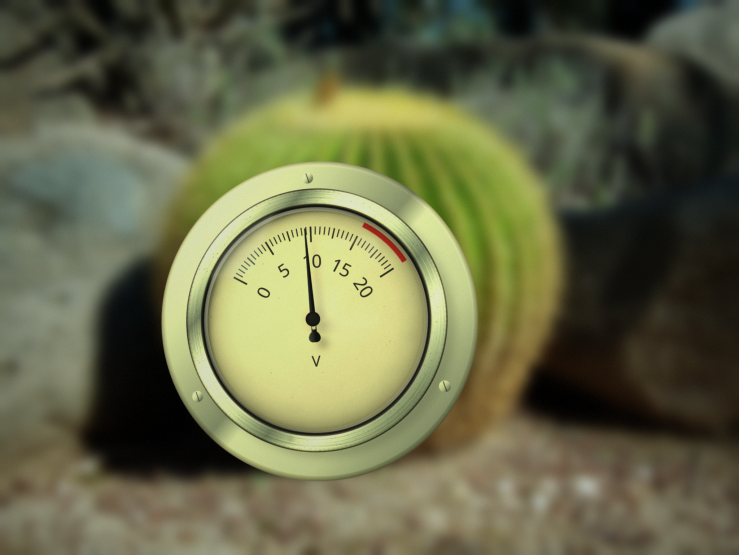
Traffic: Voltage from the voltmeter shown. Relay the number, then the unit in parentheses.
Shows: 9.5 (V)
